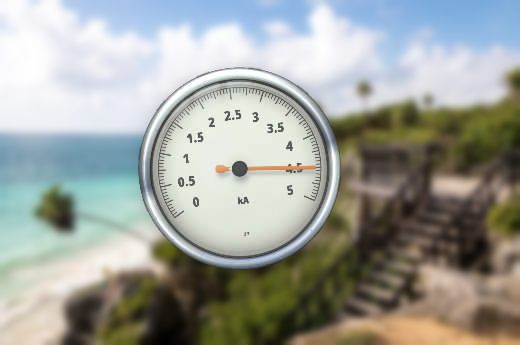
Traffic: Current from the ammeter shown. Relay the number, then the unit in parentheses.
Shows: 4.5 (kA)
